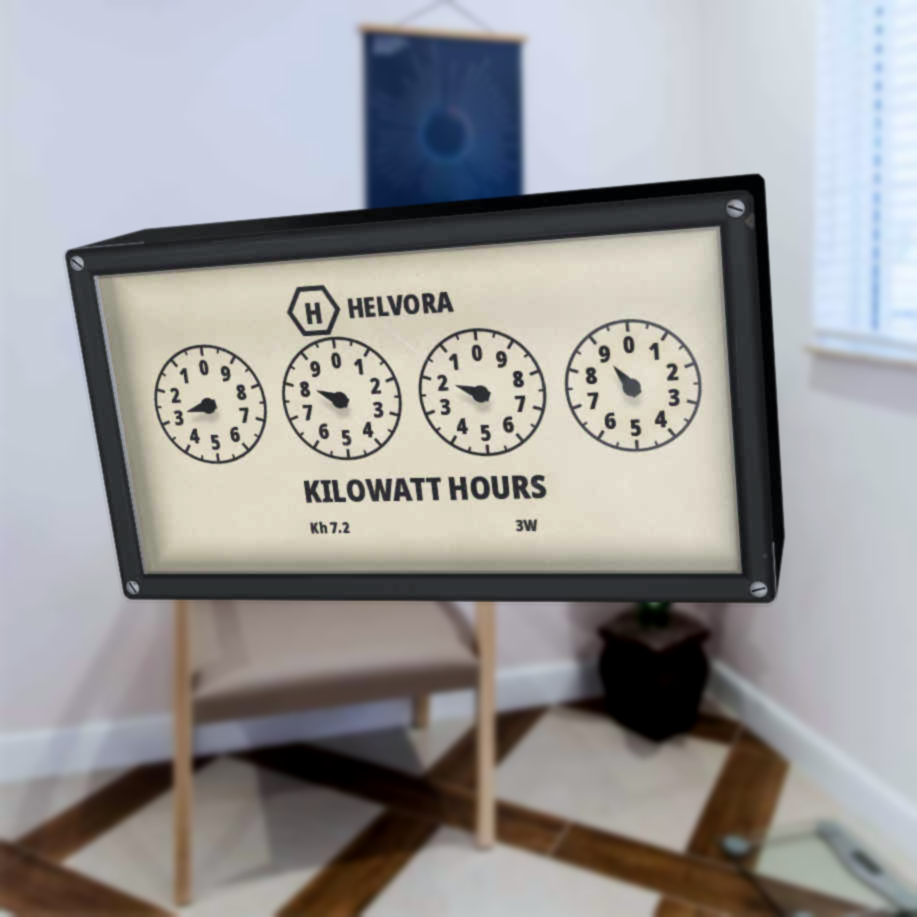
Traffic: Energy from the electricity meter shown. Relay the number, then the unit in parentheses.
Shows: 2819 (kWh)
